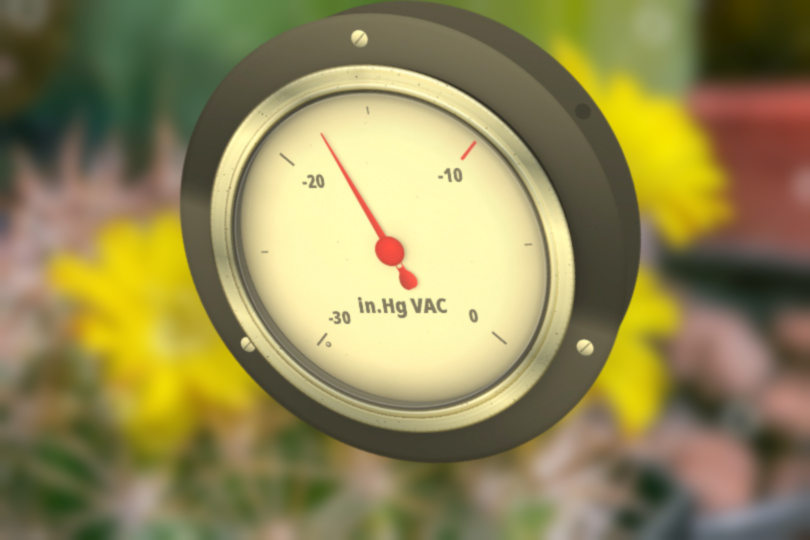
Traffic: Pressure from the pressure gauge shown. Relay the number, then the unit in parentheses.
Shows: -17.5 (inHg)
